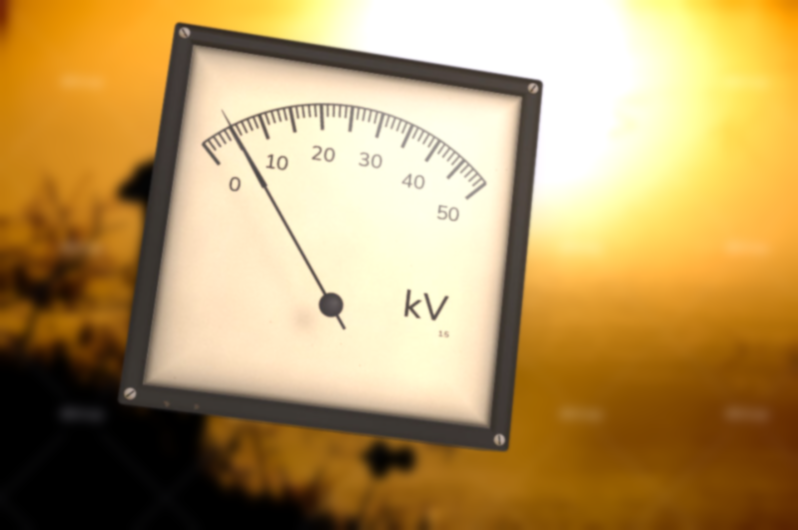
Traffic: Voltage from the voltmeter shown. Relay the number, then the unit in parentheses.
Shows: 5 (kV)
